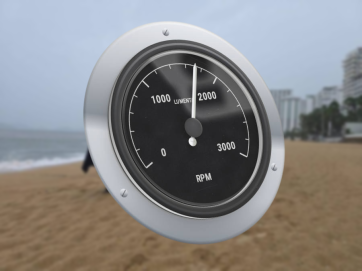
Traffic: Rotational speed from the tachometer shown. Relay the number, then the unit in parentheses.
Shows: 1700 (rpm)
